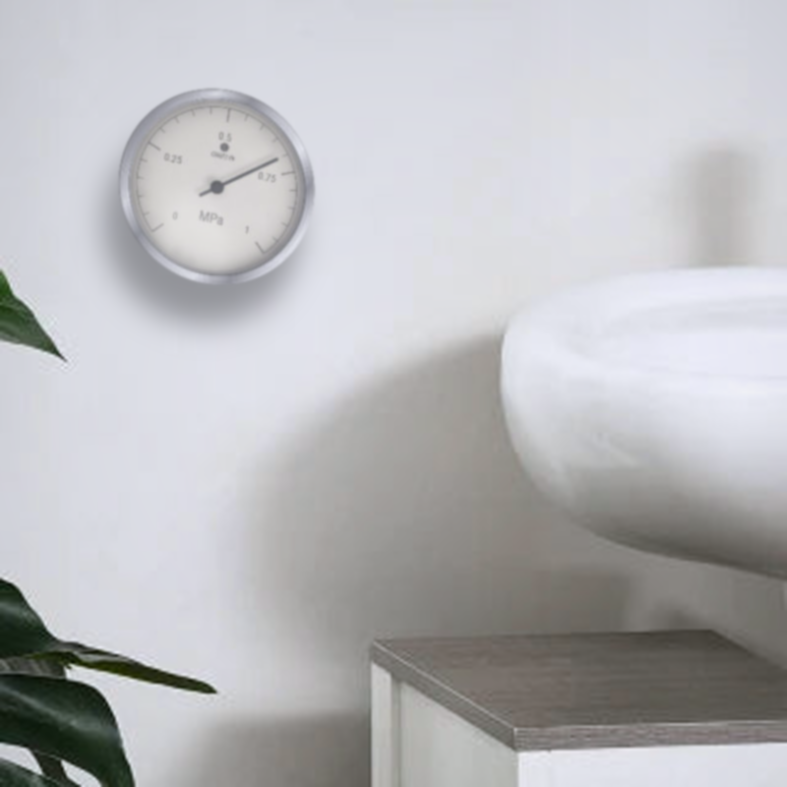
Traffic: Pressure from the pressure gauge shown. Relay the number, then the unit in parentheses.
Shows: 0.7 (MPa)
